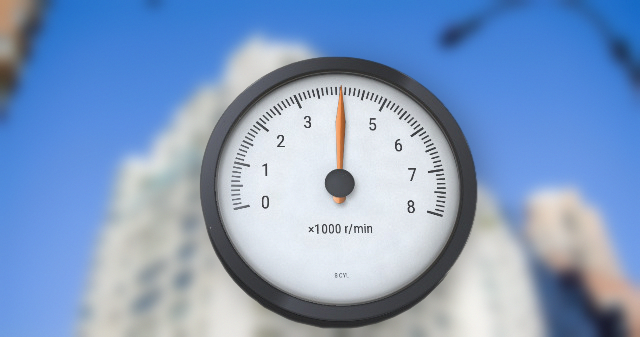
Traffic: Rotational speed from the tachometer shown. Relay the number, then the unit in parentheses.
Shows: 4000 (rpm)
